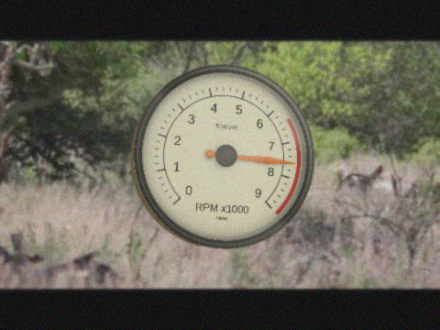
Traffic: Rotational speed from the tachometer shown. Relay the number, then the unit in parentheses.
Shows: 7600 (rpm)
